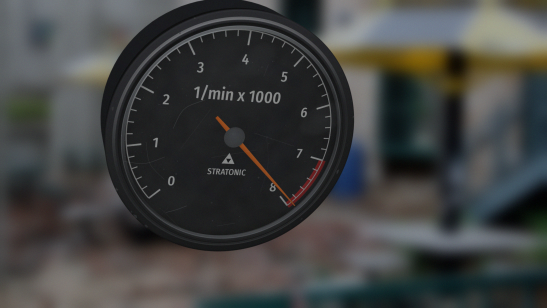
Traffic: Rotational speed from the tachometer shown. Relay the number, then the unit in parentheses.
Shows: 7900 (rpm)
